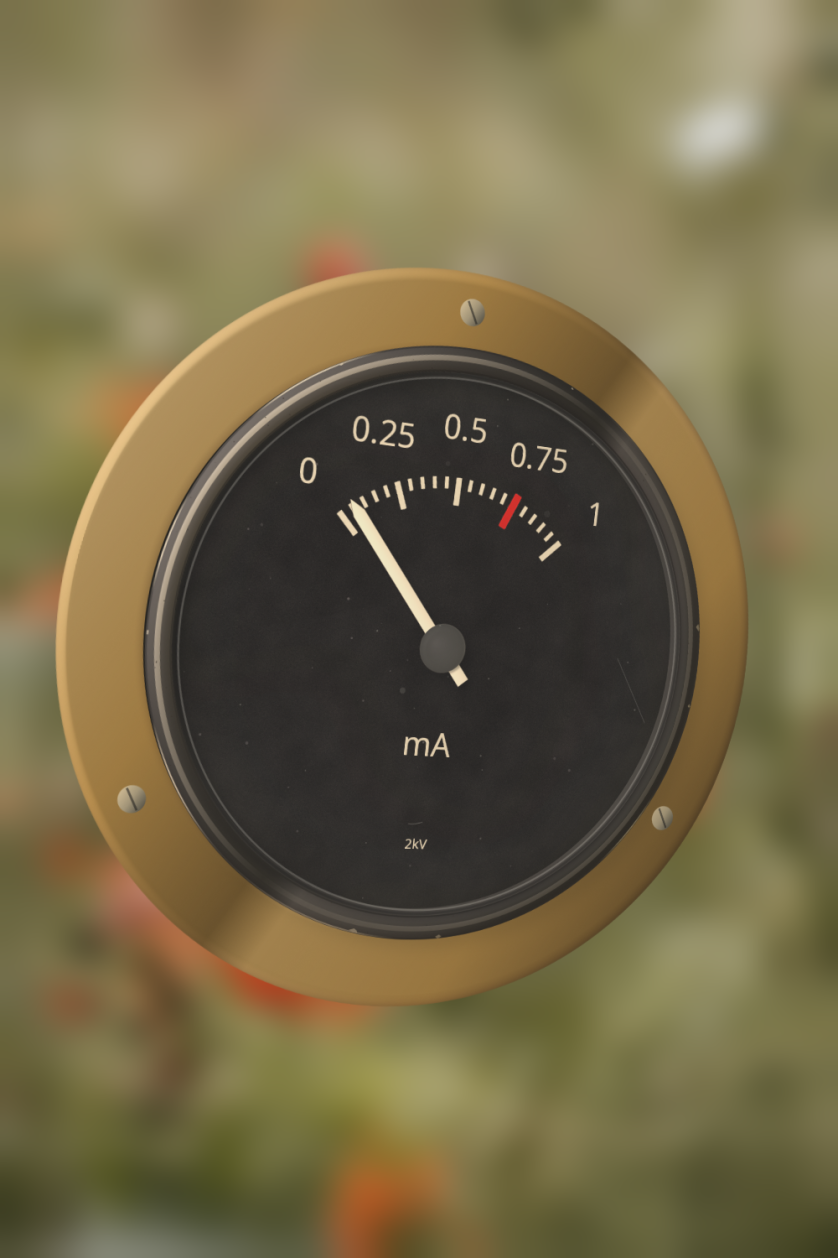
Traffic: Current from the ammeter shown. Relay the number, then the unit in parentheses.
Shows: 0.05 (mA)
